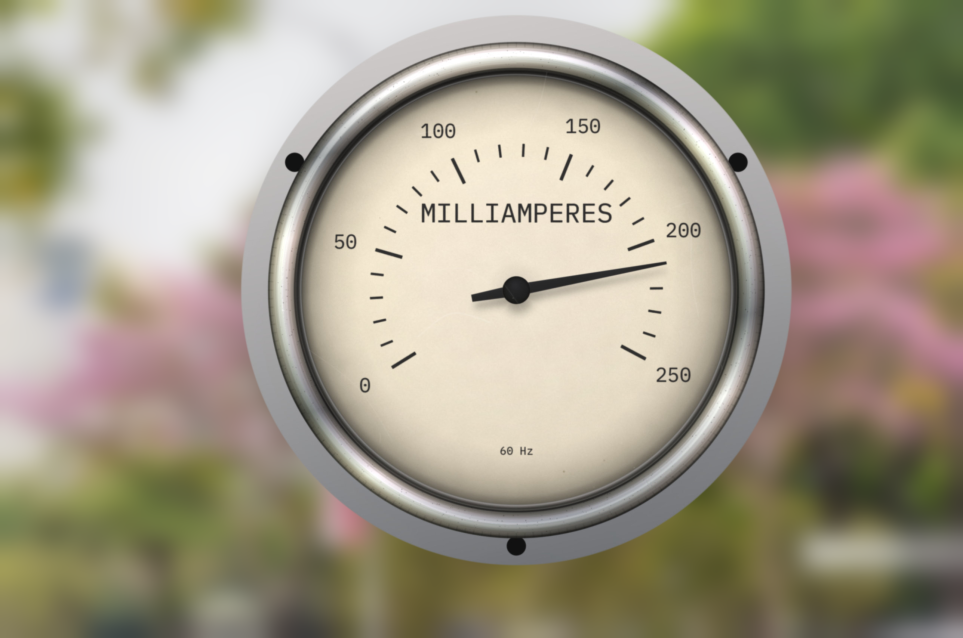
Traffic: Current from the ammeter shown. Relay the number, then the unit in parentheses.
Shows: 210 (mA)
